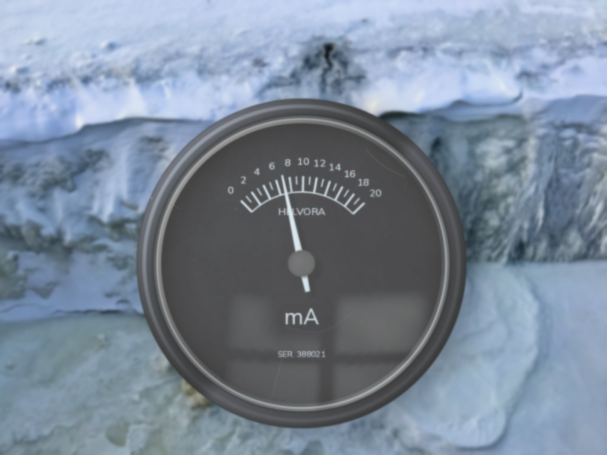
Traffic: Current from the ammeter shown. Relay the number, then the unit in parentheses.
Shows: 7 (mA)
